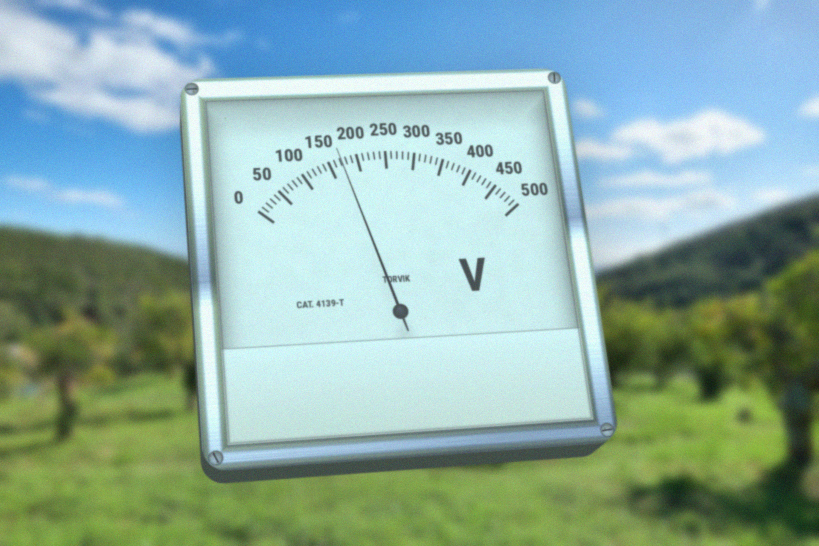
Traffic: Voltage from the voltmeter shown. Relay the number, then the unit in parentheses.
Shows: 170 (V)
